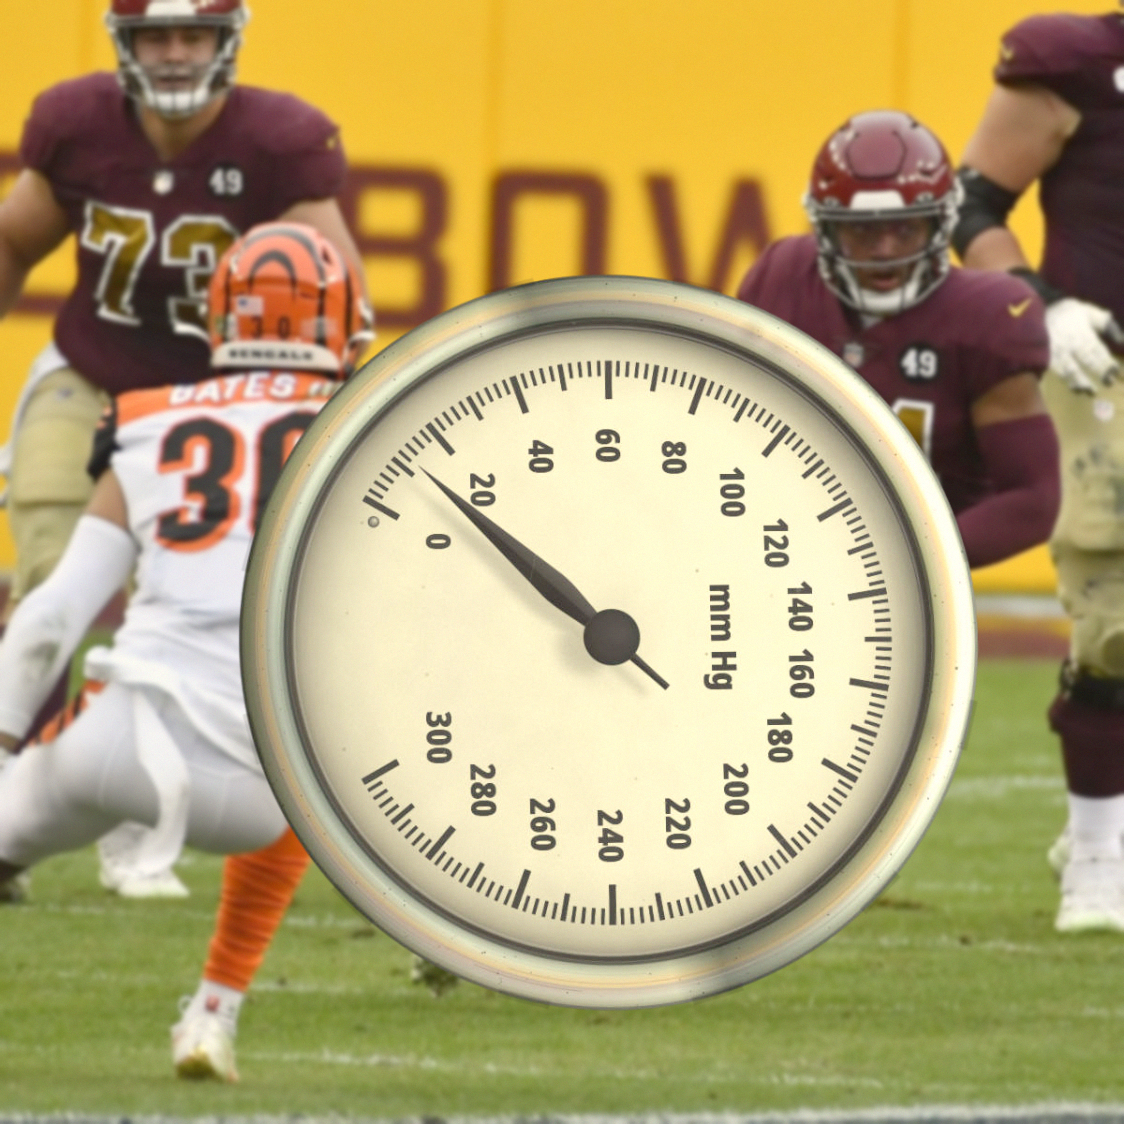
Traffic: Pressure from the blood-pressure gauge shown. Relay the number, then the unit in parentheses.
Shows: 12 (mmHg)
